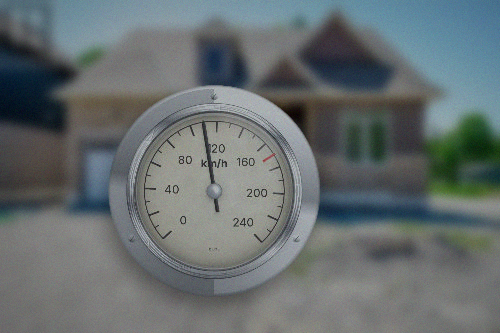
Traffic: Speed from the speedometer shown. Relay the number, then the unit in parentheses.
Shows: 110 (km/h)
